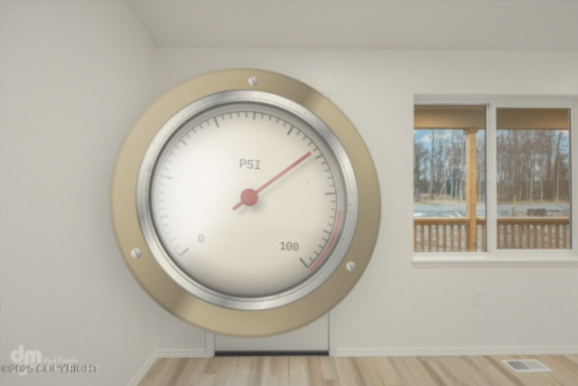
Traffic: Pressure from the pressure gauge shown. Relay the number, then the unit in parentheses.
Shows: 68 (psi)
